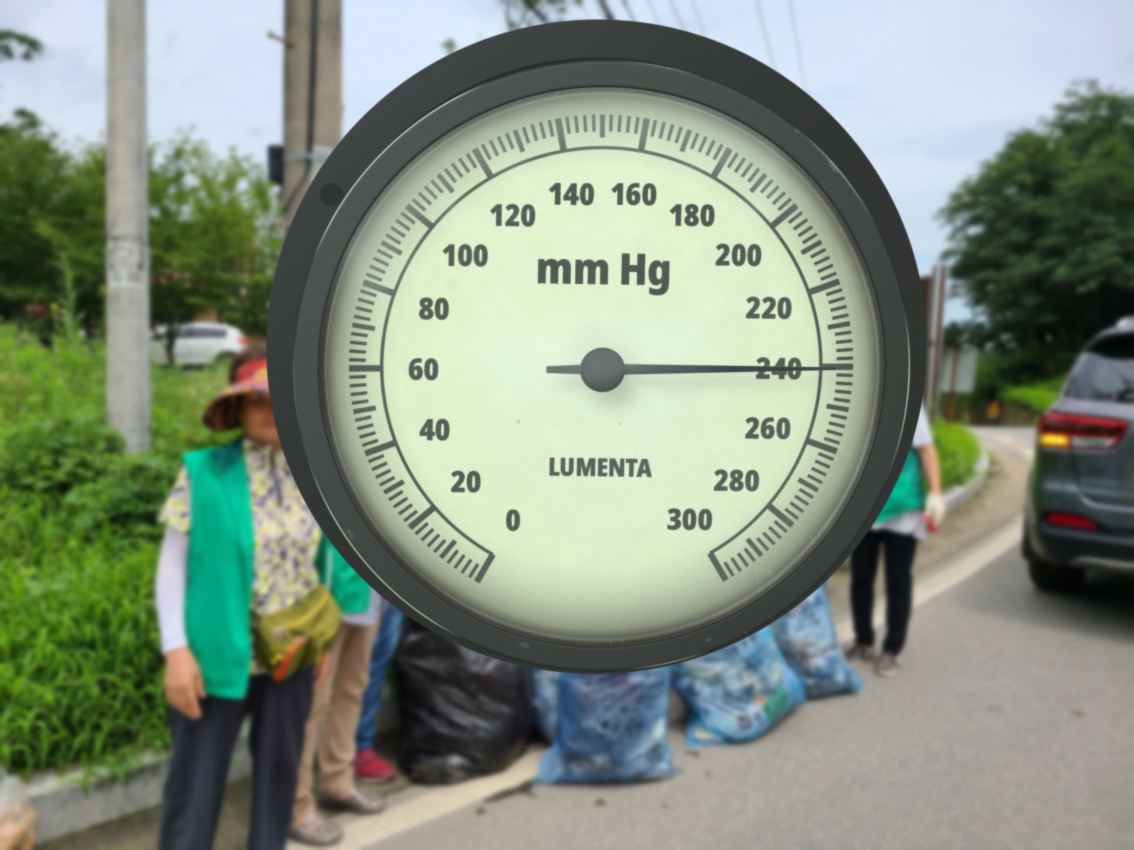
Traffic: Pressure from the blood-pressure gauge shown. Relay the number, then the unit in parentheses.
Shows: 240 (mmHg)
